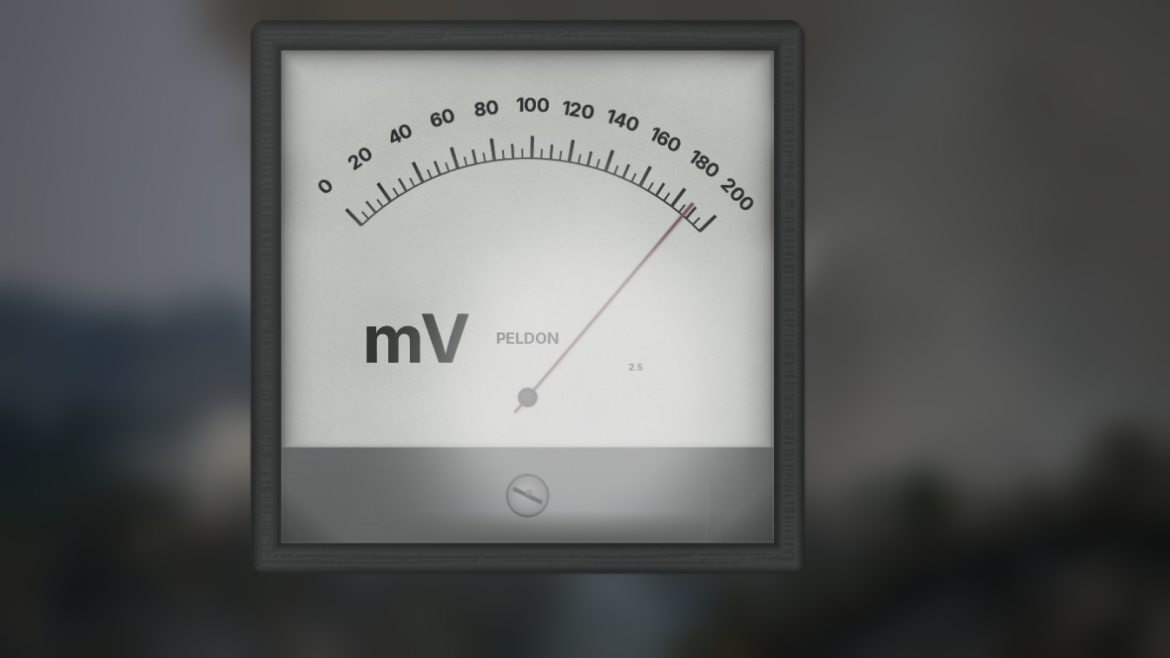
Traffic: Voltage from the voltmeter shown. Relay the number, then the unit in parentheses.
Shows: 187.5 (mV)
